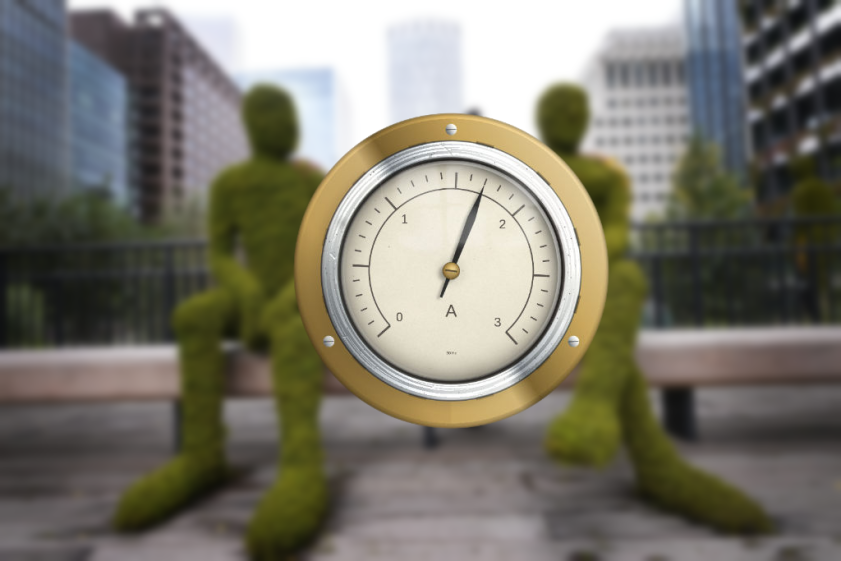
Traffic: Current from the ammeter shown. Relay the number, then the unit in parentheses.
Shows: 1.7 (A)
